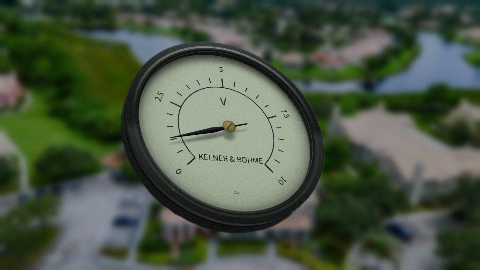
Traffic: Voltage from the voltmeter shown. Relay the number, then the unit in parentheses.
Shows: 1 (V)
